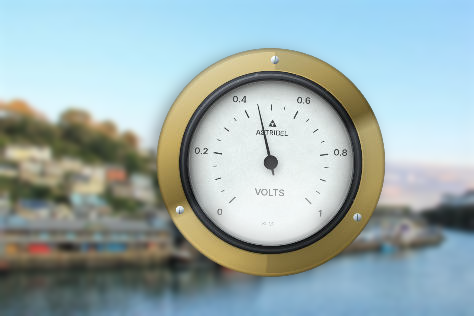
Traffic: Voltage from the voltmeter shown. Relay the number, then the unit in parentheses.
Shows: 0.45 (V)
